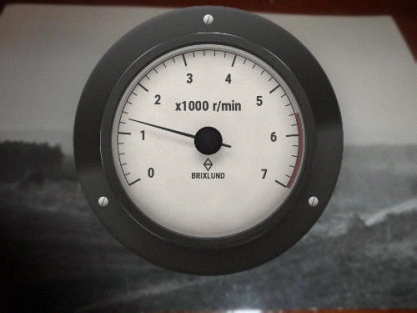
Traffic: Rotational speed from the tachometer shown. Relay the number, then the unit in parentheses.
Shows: 1300 (rpm)
